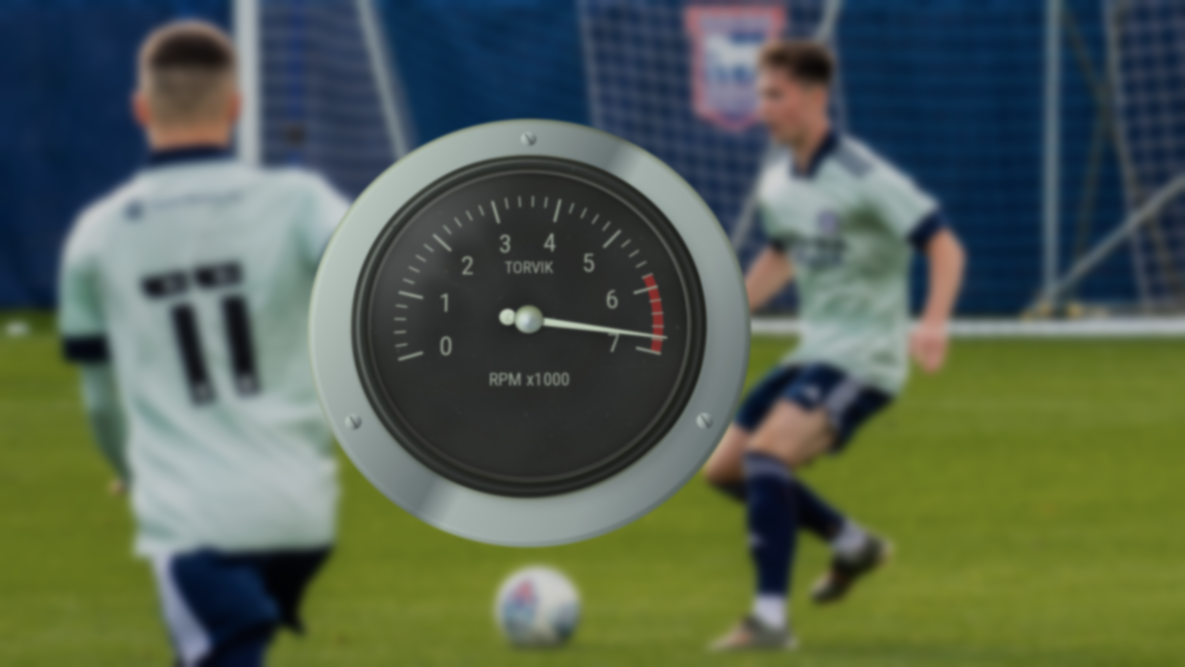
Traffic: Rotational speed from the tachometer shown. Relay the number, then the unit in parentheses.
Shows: 6800 (rpm)
